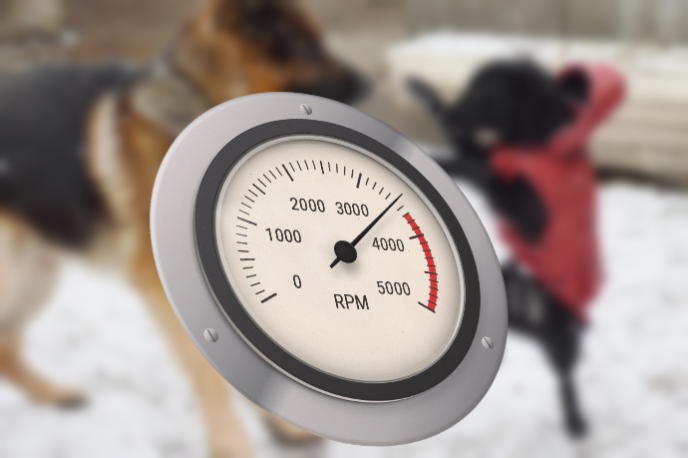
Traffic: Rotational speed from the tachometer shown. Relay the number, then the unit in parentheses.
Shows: 3500 (rpm)
